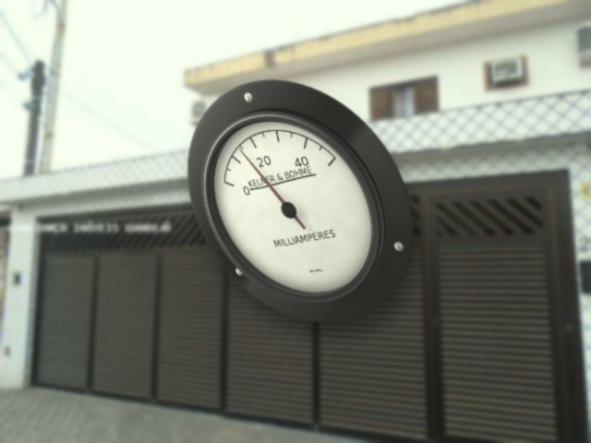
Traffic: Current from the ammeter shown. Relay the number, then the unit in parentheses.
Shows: 15 (mA)
